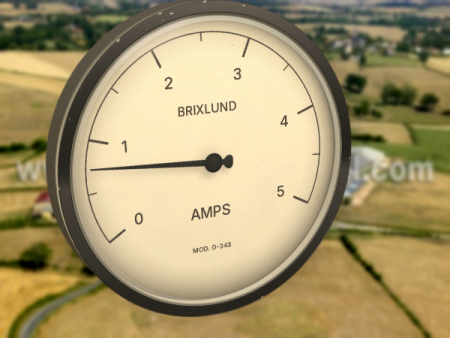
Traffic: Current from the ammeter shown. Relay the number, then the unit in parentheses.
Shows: 0.75 (A)
